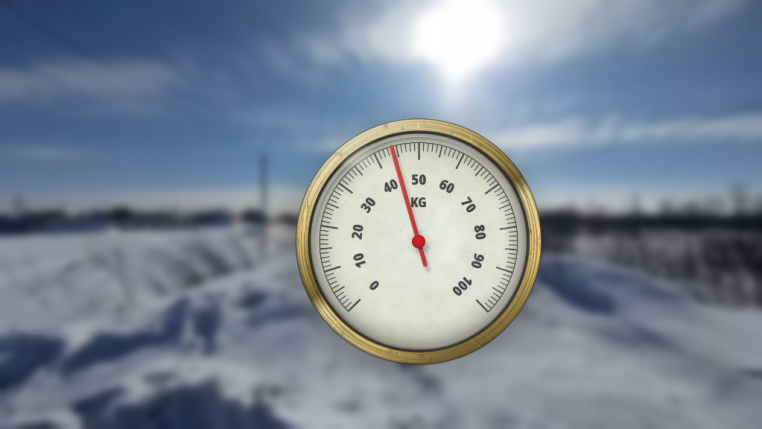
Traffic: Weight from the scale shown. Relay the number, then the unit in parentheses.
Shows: 44 (kg)
